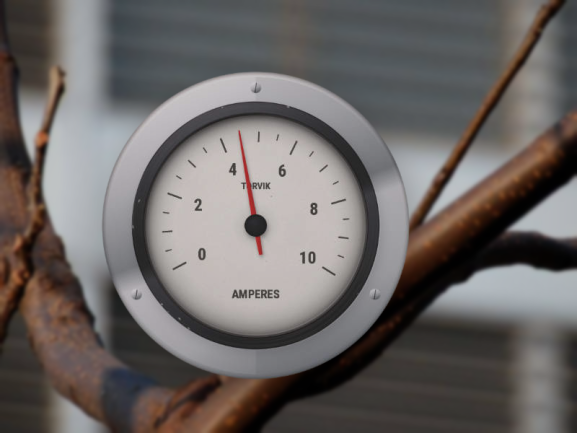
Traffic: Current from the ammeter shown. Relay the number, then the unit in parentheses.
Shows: 4.5 (A)
